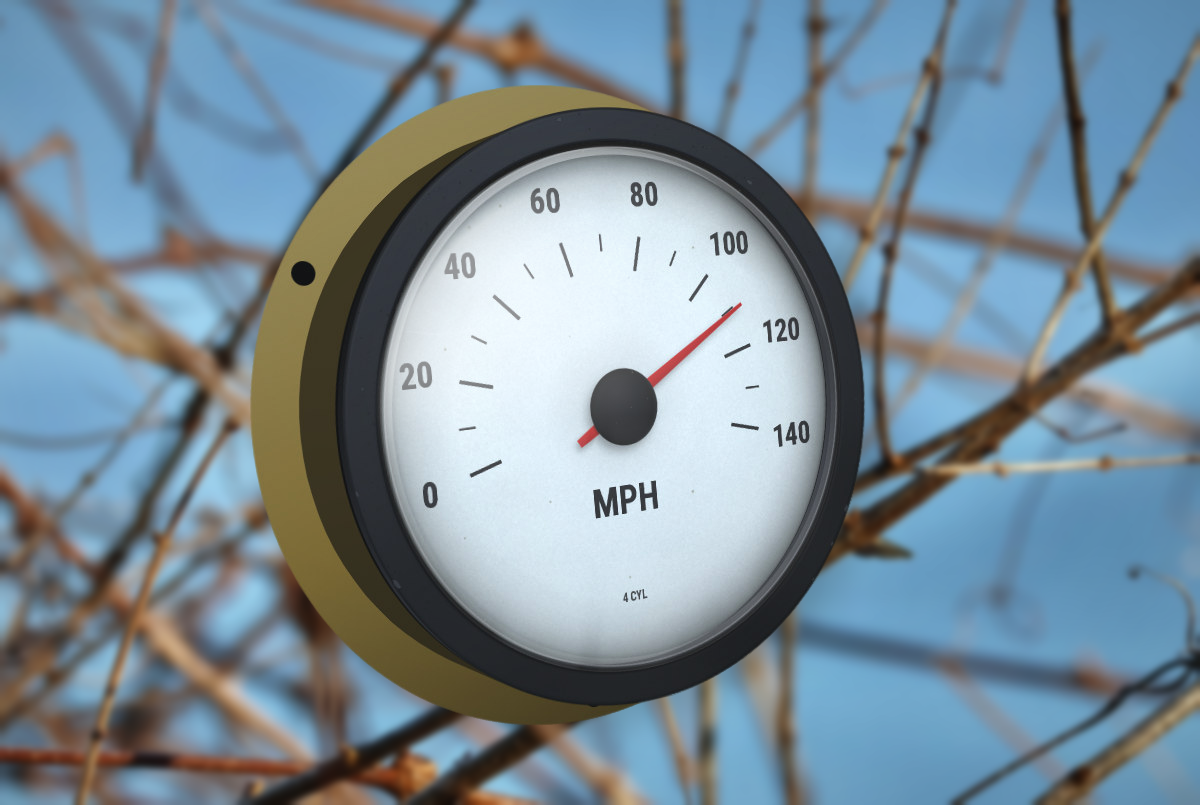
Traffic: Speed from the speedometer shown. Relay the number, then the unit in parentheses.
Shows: 110 (mph)
